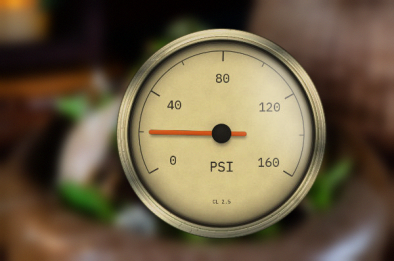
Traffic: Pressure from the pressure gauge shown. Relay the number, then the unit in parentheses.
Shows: 20 (psi)
